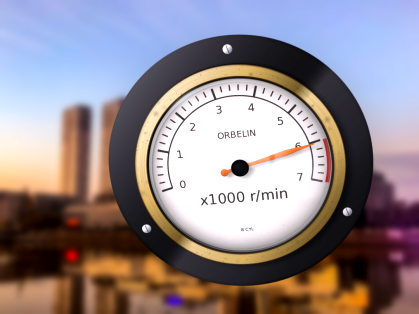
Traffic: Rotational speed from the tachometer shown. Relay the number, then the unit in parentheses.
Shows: 6000 (rpm)
